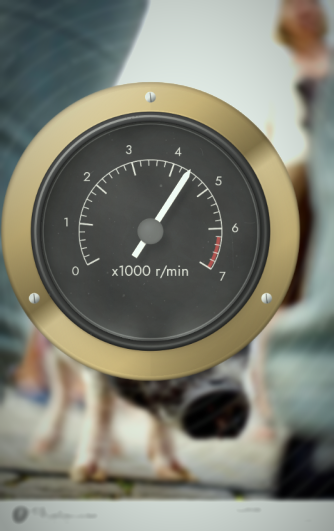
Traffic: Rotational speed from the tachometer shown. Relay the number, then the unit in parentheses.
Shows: 4400 (rpm)
